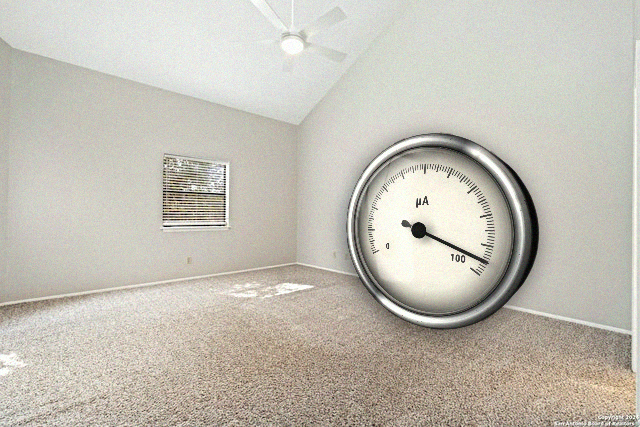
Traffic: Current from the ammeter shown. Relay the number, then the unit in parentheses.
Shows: 95 (µA)
